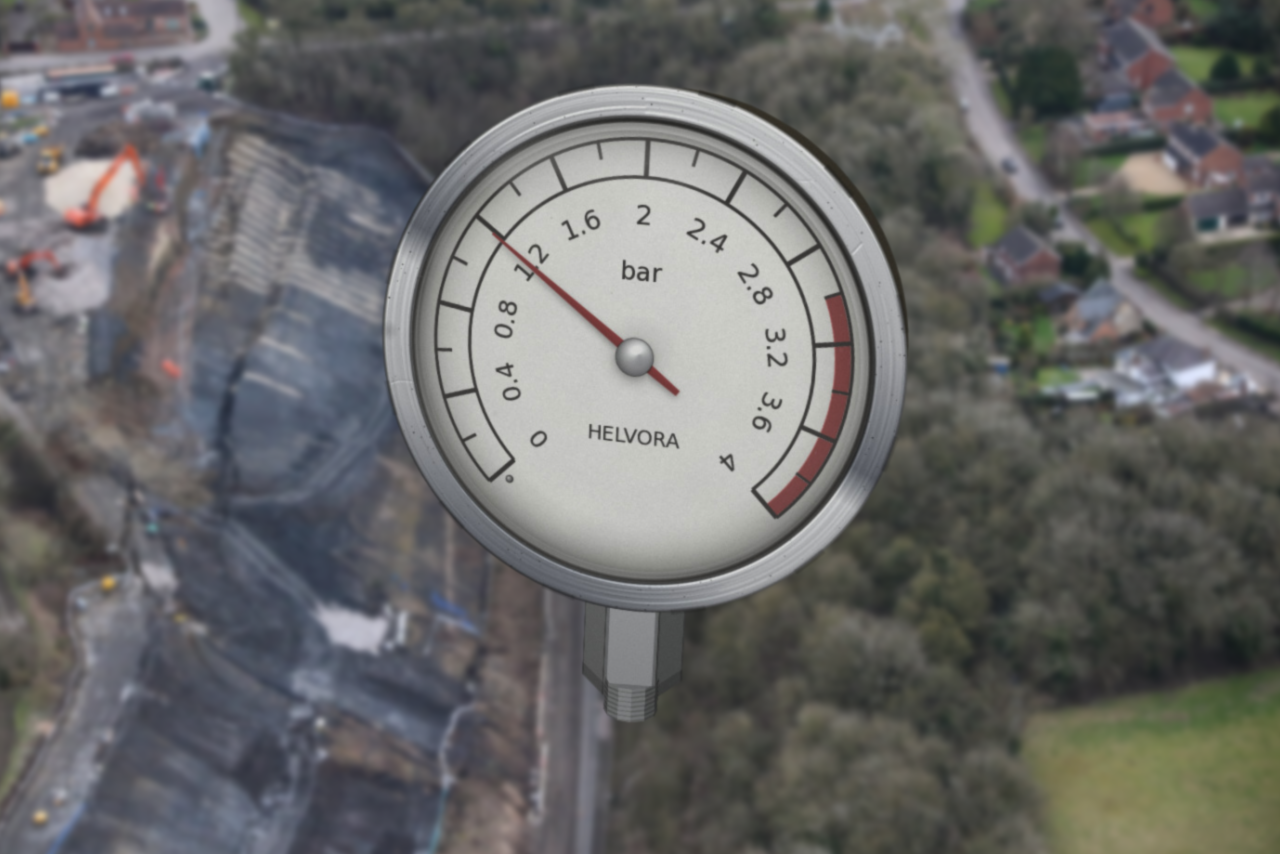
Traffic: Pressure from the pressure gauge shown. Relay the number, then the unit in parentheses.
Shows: 1.2 (bar)
